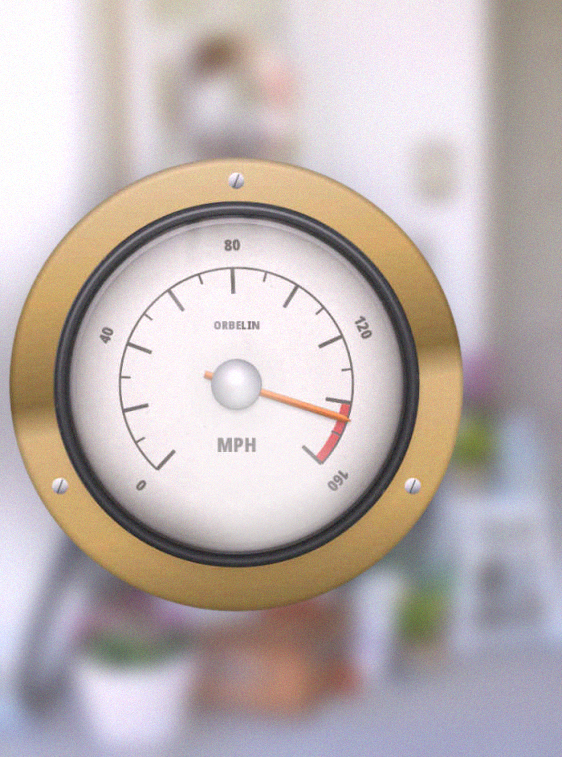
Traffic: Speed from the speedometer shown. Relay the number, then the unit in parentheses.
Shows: 145 (mph)
